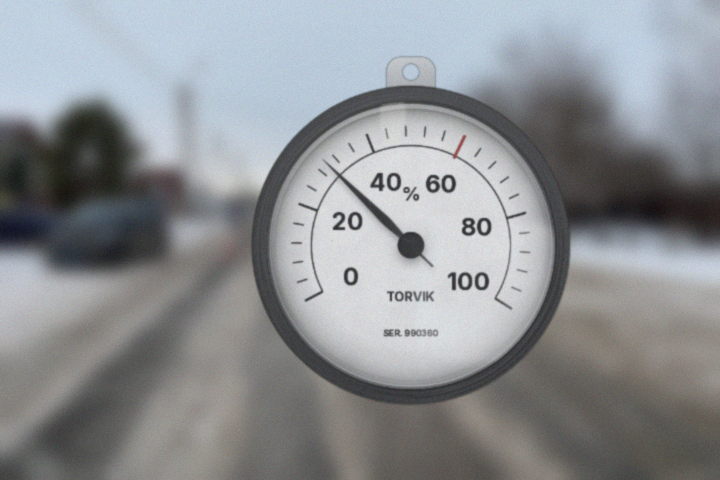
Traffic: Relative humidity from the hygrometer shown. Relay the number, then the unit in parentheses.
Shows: 30 (%)
